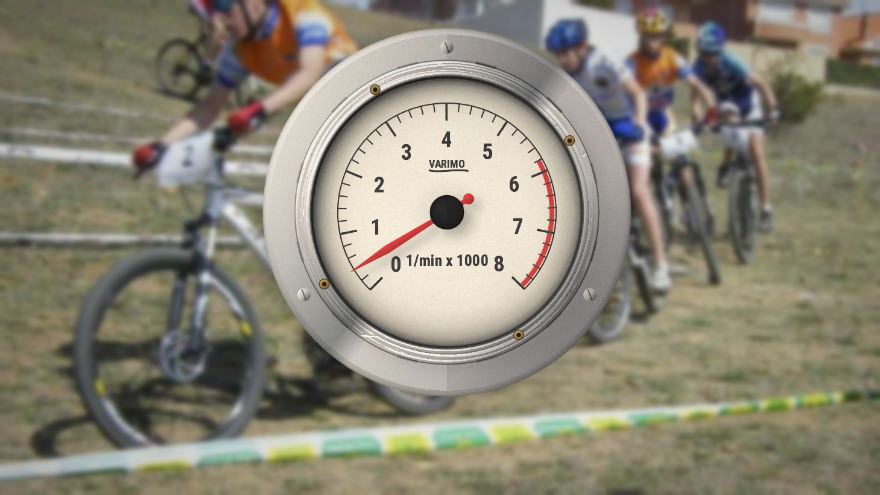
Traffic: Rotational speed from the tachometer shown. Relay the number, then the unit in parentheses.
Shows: 400 (rpm)
